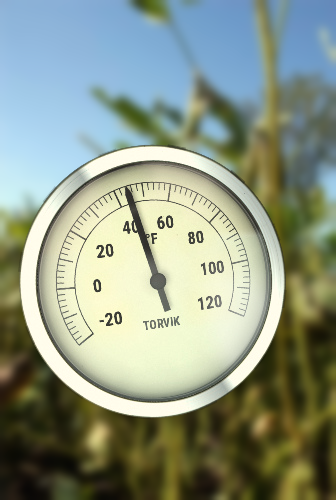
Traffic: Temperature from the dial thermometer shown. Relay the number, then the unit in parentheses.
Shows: 44 (°F)
